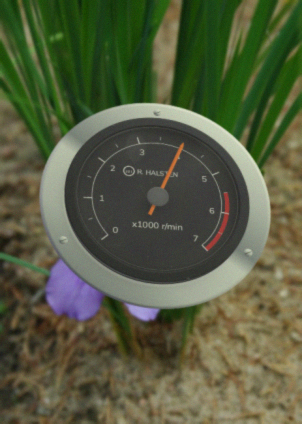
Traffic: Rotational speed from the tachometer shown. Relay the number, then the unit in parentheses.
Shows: 4000 (rpm)
